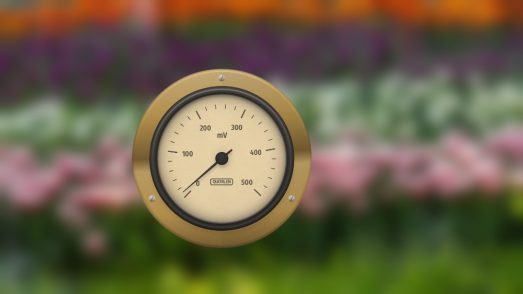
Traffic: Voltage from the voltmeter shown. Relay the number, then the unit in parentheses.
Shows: 10 (mV)
